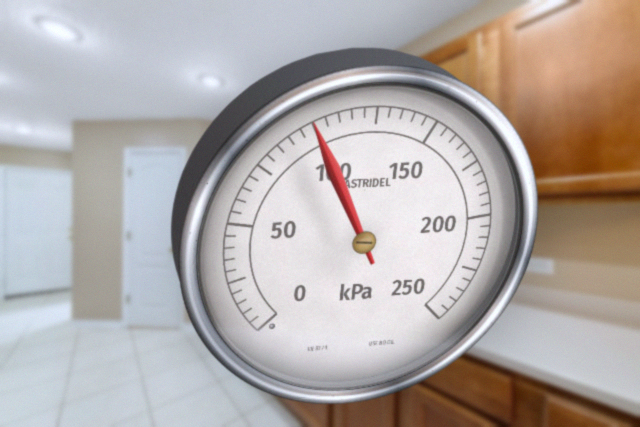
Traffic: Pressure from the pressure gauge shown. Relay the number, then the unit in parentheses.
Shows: 100 (kPa)
